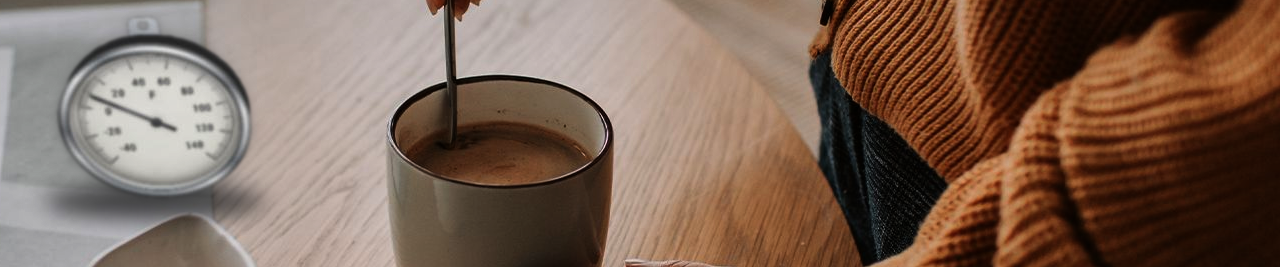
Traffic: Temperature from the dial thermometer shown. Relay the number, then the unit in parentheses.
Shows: 10 (°F)
